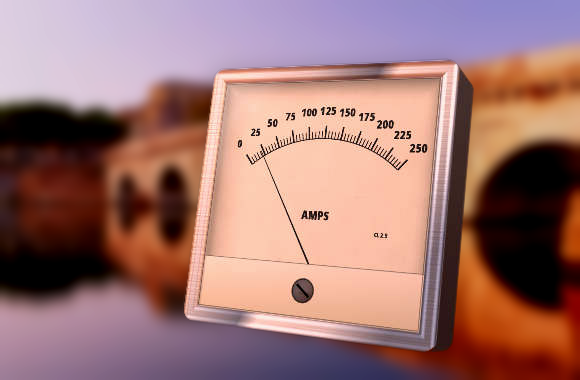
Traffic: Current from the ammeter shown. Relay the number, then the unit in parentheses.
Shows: 25 (A)
